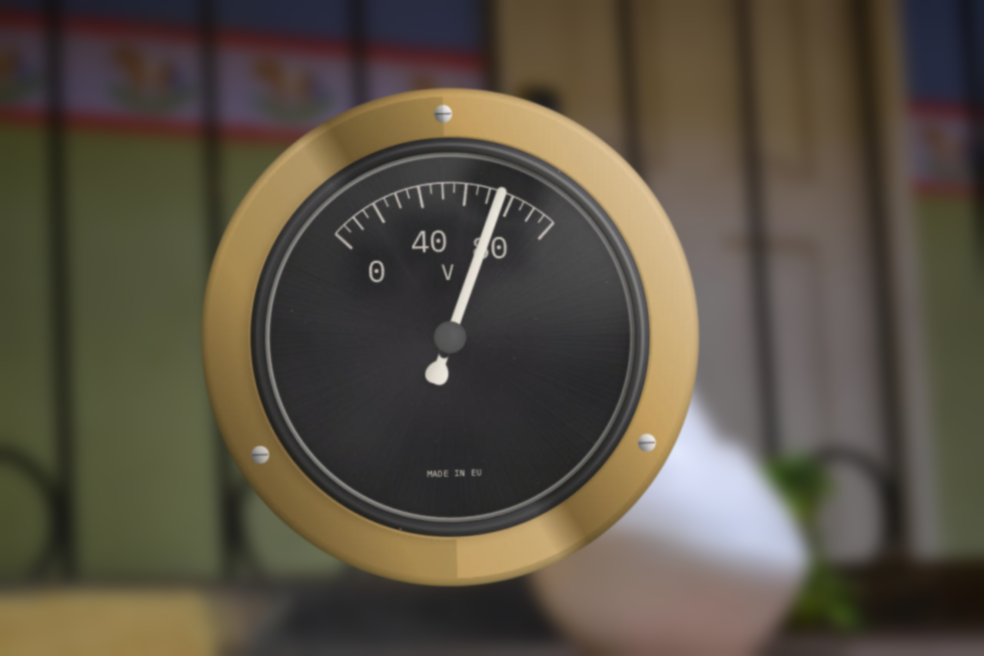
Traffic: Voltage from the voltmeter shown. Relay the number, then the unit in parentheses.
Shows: 75 (V)
